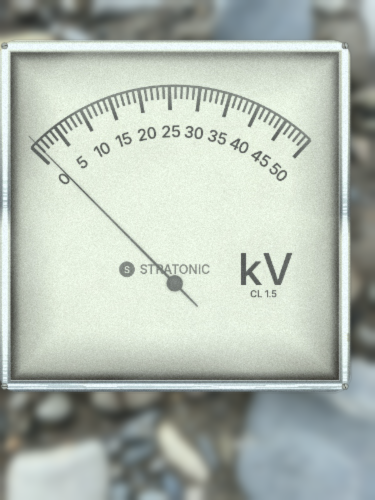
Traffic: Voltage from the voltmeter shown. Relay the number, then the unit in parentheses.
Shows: 1 (kV)
